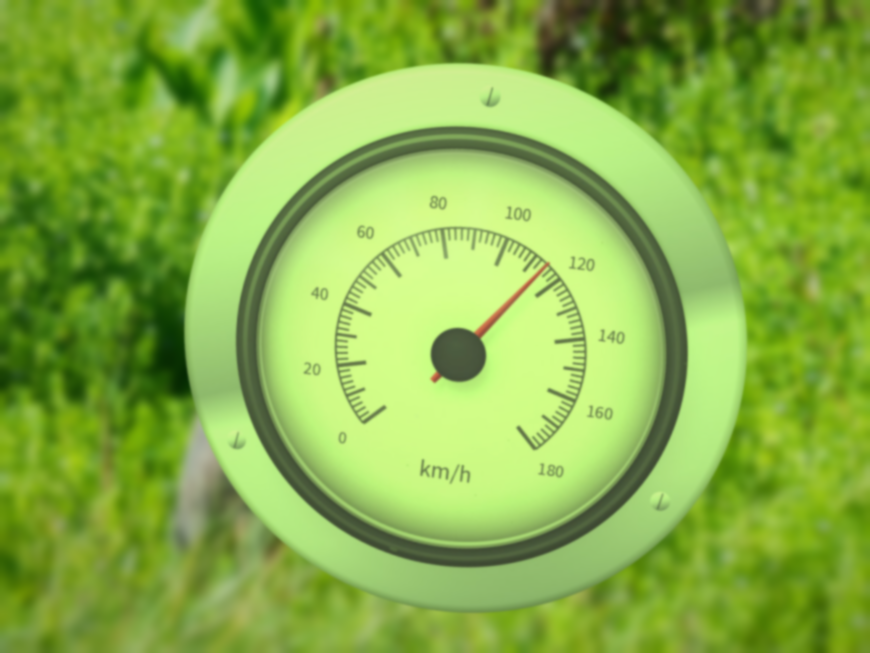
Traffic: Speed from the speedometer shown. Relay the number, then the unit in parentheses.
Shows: 114 (km/h)
